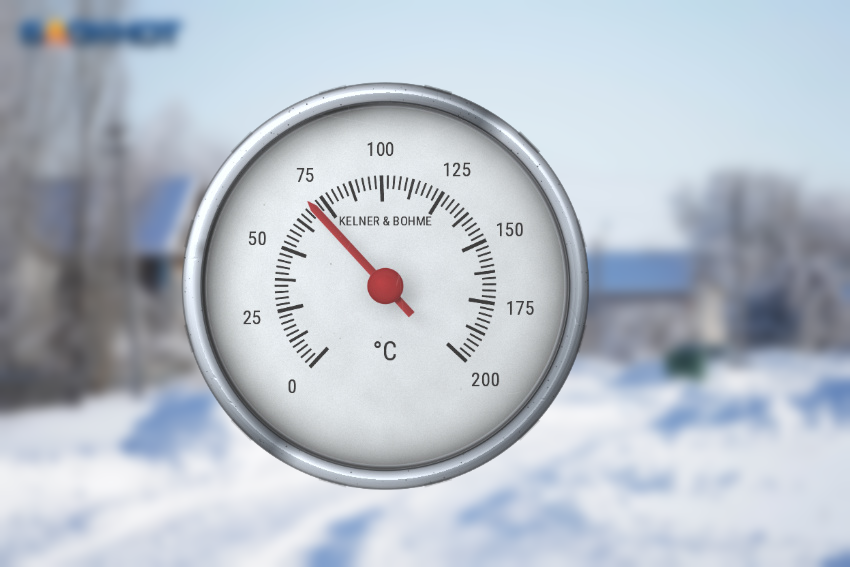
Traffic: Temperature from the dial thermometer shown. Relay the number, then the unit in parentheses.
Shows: 70 (°C)
